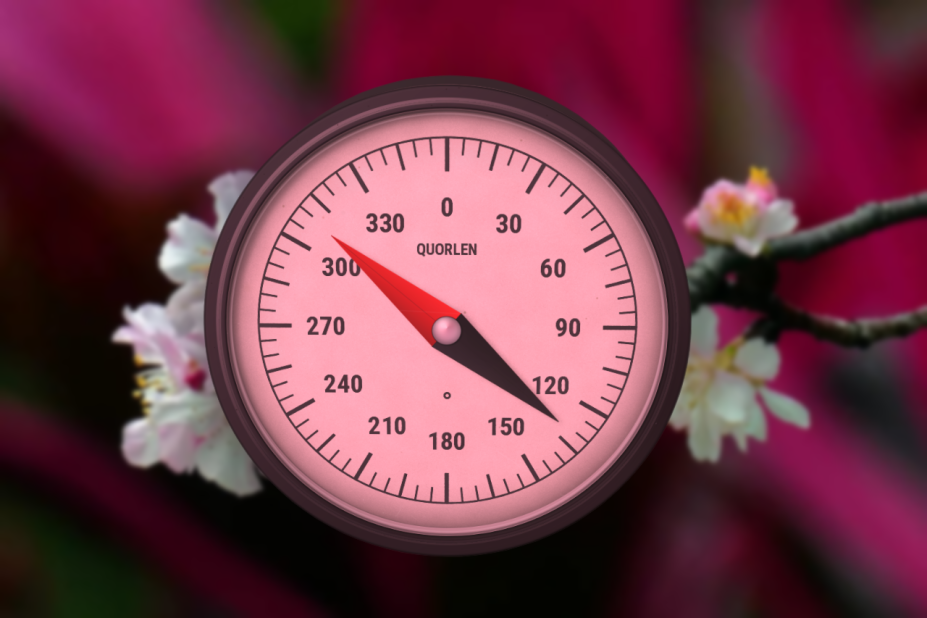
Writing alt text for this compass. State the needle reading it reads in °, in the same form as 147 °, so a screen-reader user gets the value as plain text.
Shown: 310 °
